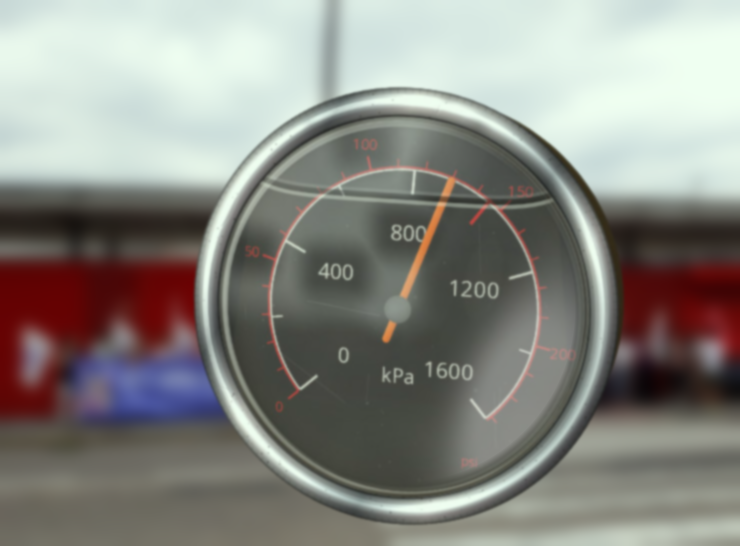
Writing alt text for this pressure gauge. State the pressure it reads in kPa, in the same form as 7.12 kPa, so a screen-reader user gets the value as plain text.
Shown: 900 kPa
